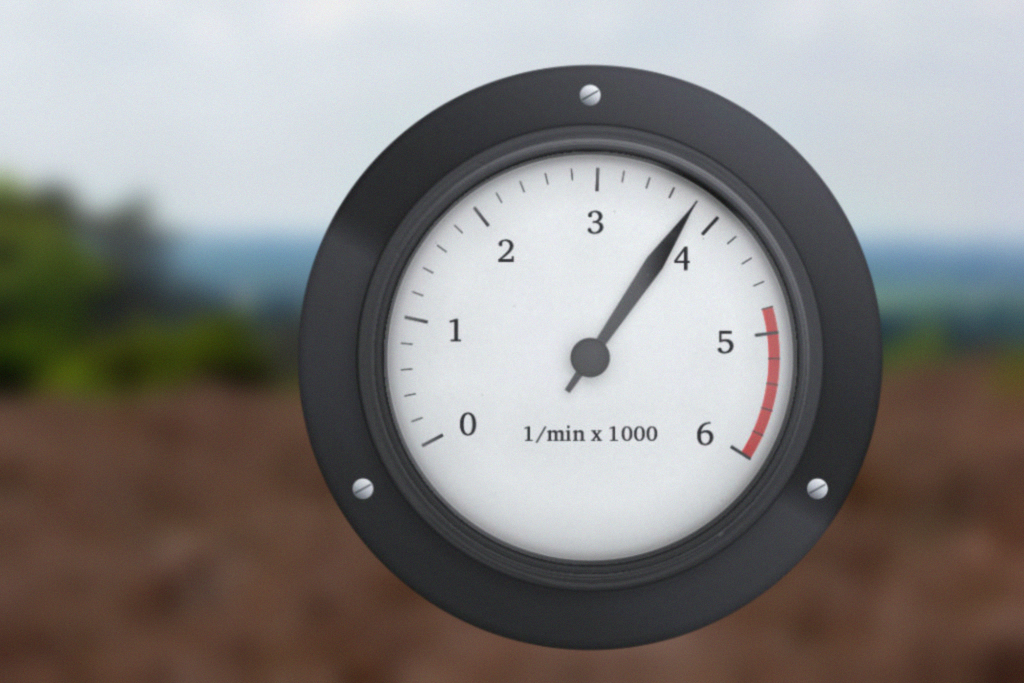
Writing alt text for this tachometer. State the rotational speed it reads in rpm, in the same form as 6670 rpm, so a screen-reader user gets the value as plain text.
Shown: 3800 rpm
